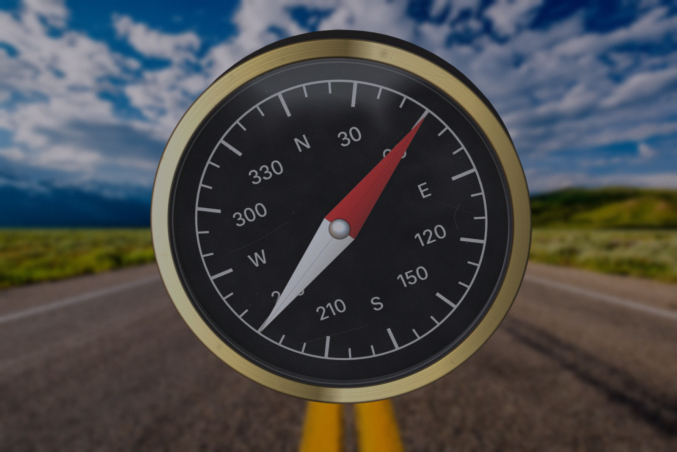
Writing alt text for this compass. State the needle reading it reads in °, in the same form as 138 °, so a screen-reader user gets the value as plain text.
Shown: 60 °
